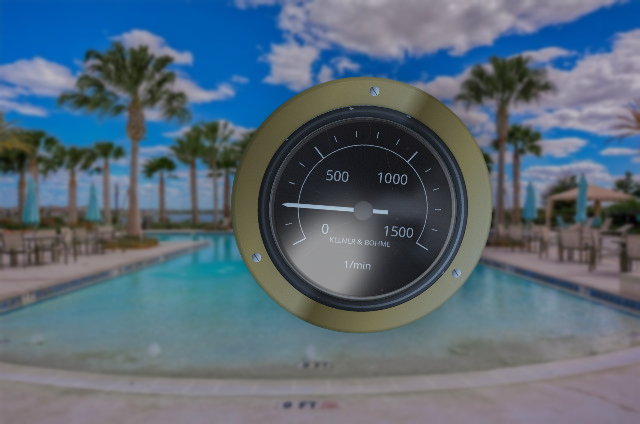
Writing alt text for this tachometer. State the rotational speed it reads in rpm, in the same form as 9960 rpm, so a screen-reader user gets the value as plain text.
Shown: 200 rpm
